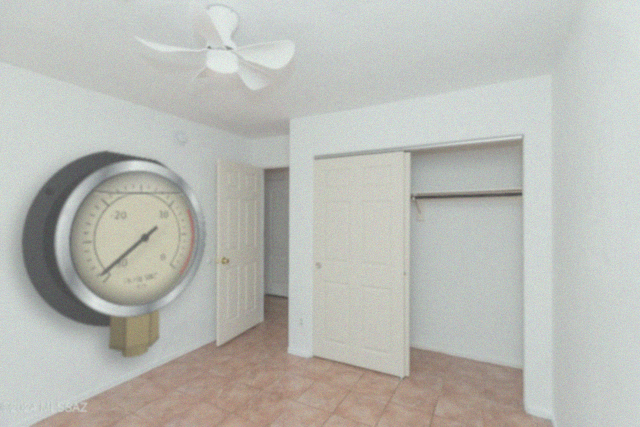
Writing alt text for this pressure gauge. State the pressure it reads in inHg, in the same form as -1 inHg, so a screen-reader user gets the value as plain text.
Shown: -29 inHg
